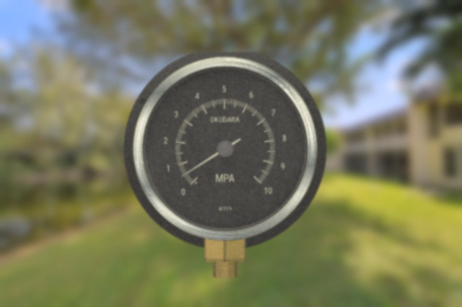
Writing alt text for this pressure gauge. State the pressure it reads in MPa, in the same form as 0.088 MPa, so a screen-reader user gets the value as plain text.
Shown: 0.5 MPa
